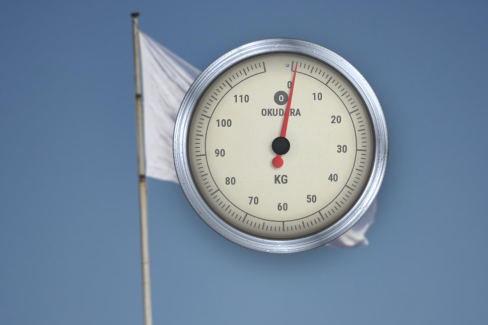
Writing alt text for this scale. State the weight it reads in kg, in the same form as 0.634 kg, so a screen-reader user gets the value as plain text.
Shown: 1 kg
